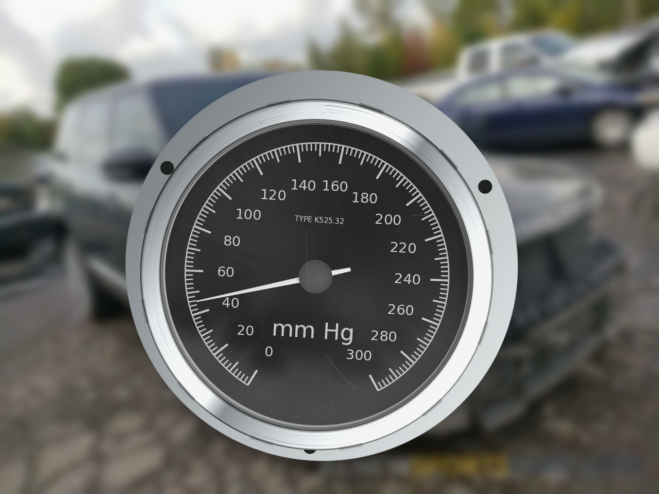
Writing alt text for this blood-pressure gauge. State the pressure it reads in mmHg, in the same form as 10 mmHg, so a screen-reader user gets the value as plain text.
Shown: 46 mmHg
